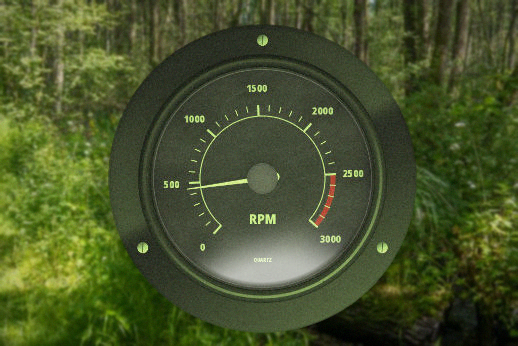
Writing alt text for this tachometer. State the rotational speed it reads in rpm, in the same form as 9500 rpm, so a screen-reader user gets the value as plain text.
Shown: 450 rpm
